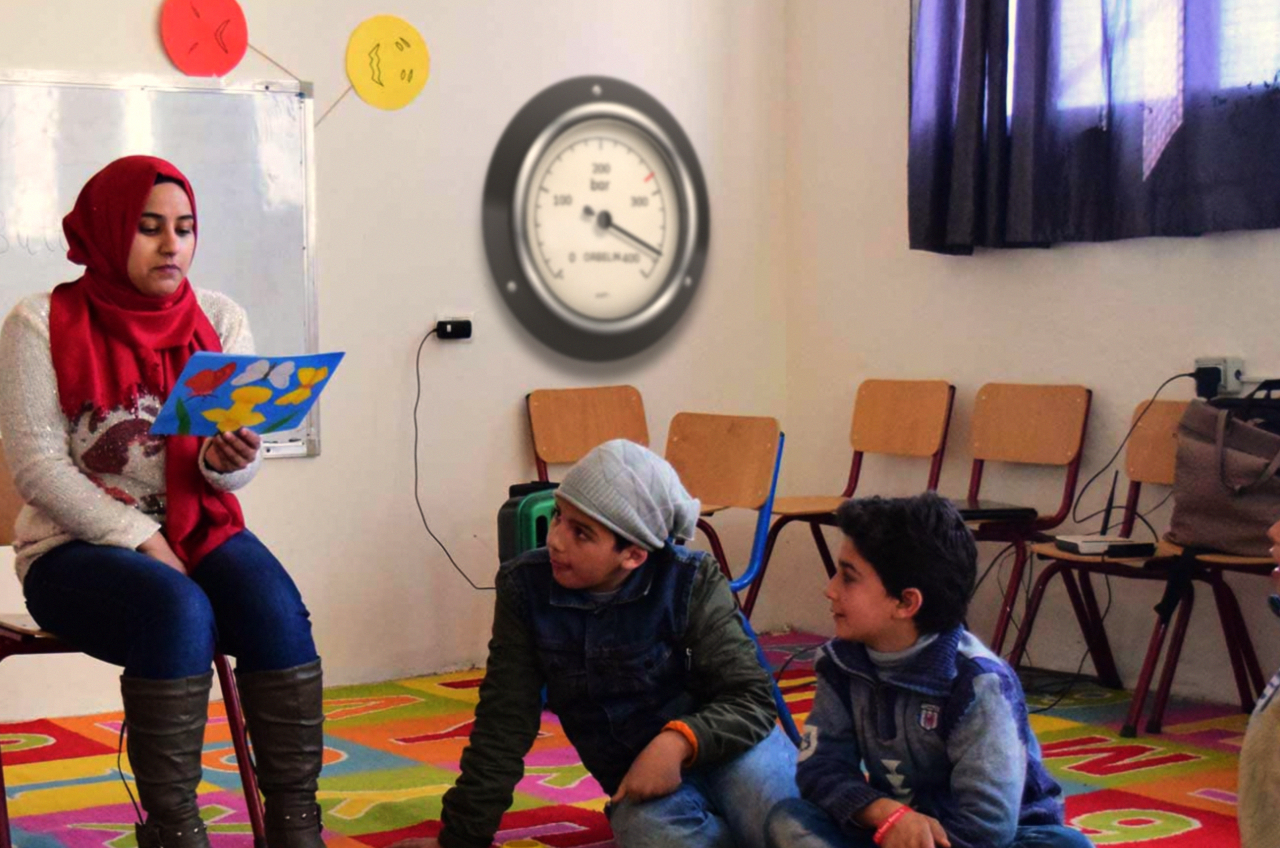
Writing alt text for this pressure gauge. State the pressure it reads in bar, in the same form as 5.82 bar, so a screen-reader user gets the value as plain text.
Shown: 370 bar
